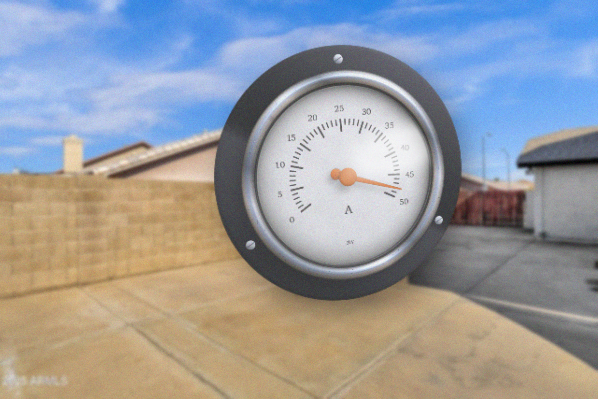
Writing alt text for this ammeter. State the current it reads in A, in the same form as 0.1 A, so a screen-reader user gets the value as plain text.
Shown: 48 A
